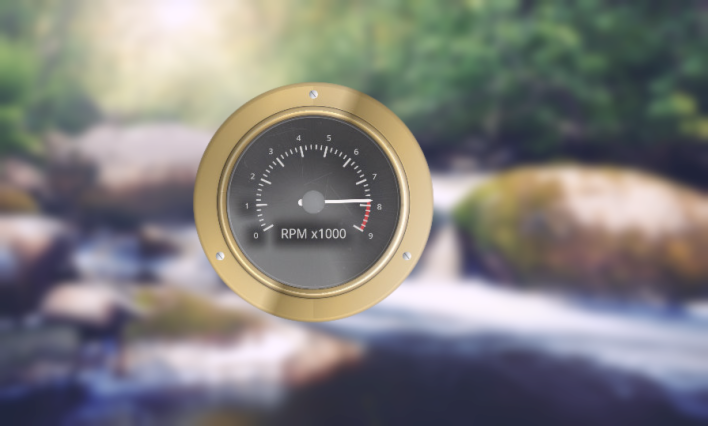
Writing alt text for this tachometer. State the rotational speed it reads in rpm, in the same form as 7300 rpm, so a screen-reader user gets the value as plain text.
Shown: 7800 rpm
